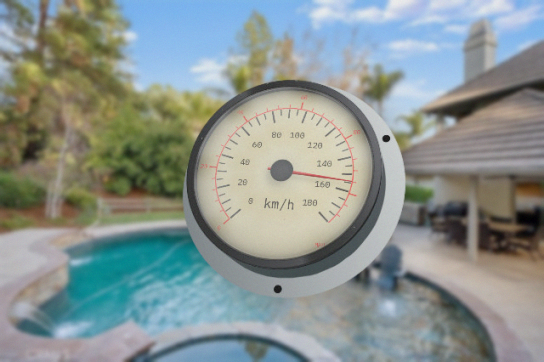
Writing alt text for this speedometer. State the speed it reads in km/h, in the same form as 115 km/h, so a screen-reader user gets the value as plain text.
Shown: 155 km/h
